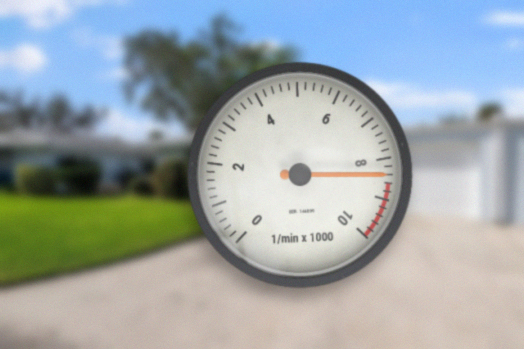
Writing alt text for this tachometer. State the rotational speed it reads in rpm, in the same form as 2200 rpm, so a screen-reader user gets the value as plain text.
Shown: 8400 rpm
